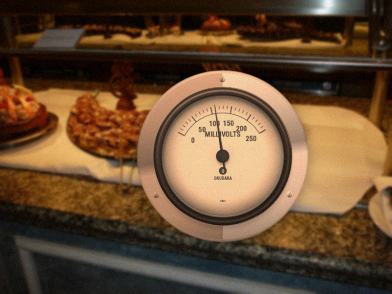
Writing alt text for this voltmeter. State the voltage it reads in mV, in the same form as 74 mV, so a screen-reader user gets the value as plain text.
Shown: 110 mV
